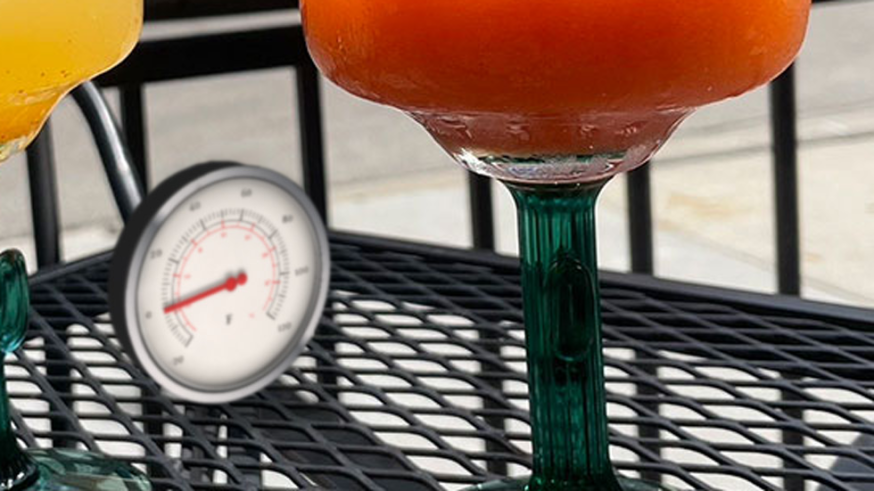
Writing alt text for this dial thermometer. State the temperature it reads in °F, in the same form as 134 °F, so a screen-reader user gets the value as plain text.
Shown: 0 °F
